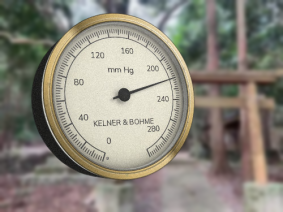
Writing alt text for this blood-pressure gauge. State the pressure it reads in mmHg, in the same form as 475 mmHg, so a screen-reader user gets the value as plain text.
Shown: 220 mmHg
